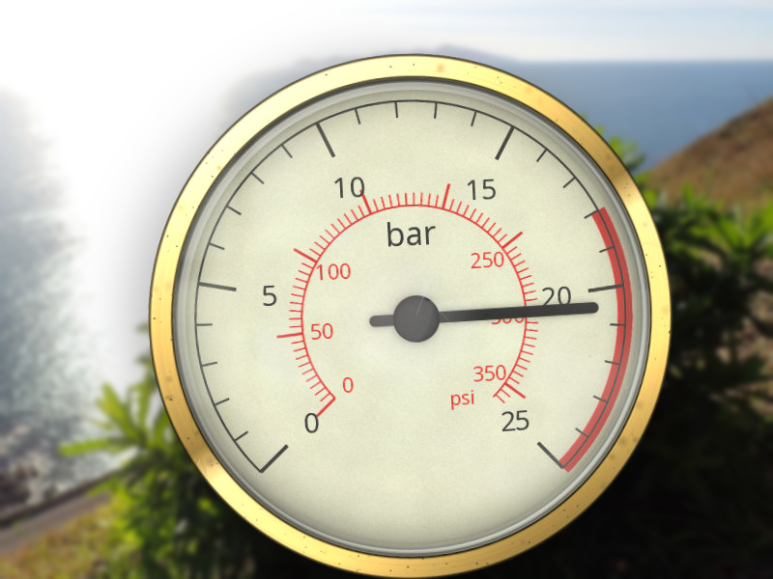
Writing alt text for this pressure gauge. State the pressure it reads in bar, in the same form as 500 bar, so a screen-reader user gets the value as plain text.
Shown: 20.5 bar
